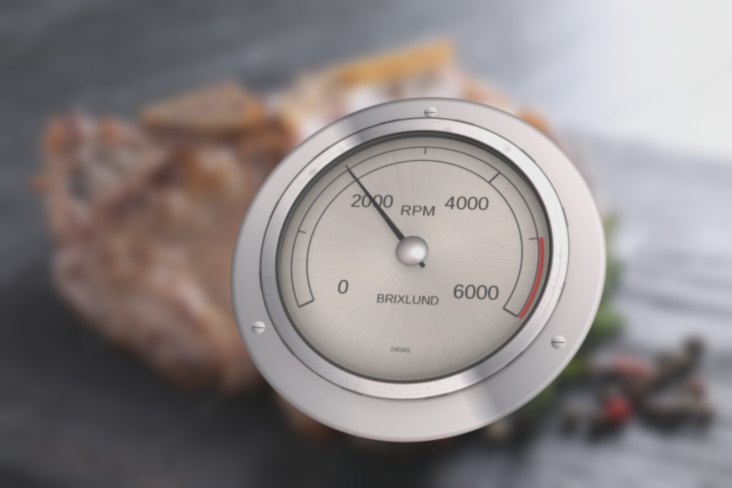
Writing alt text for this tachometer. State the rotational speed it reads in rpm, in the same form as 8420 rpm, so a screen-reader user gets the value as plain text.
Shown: 2000 rpm
